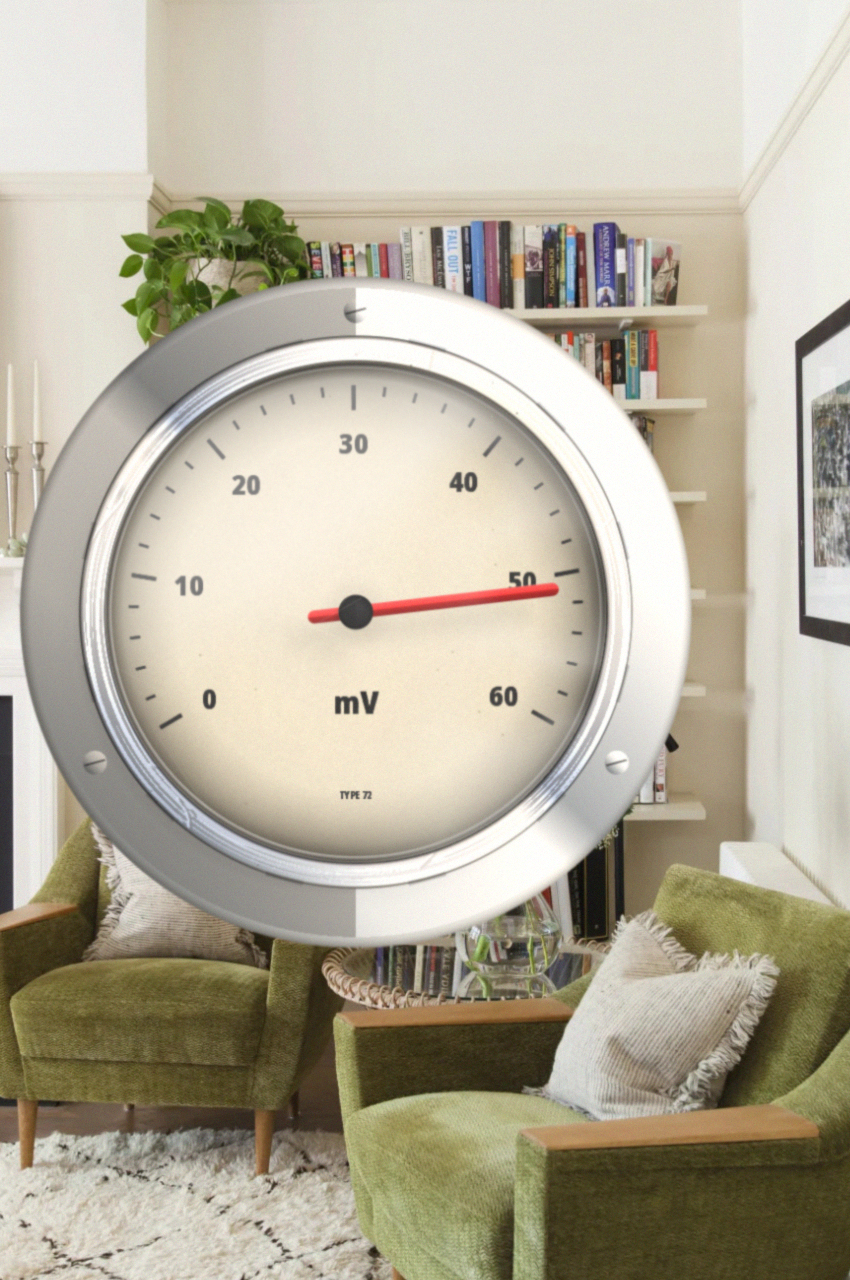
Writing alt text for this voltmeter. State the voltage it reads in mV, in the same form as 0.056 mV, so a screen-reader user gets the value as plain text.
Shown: 51 mV
